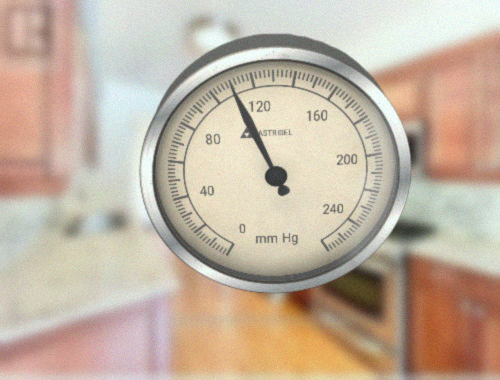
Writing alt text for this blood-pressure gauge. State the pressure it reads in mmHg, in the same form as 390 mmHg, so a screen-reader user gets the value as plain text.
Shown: 110 mmHg
